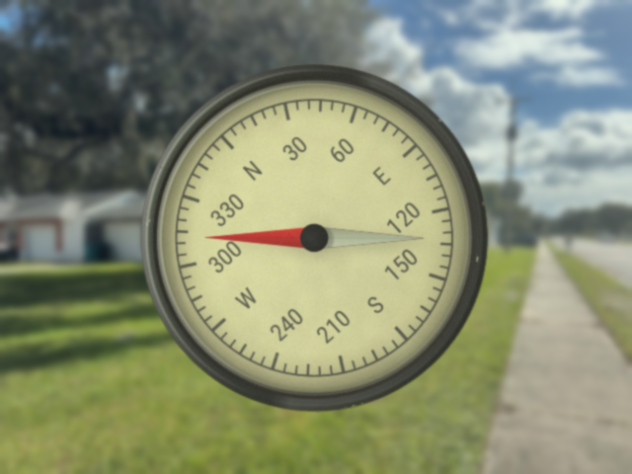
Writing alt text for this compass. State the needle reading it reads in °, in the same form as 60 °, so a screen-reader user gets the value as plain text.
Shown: 312.5 °
